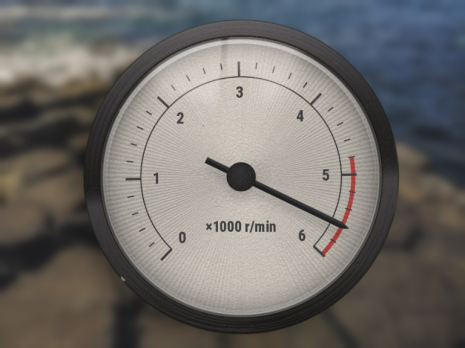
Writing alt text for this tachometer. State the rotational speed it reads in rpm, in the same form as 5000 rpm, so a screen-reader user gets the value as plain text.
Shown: 5600 rpm
